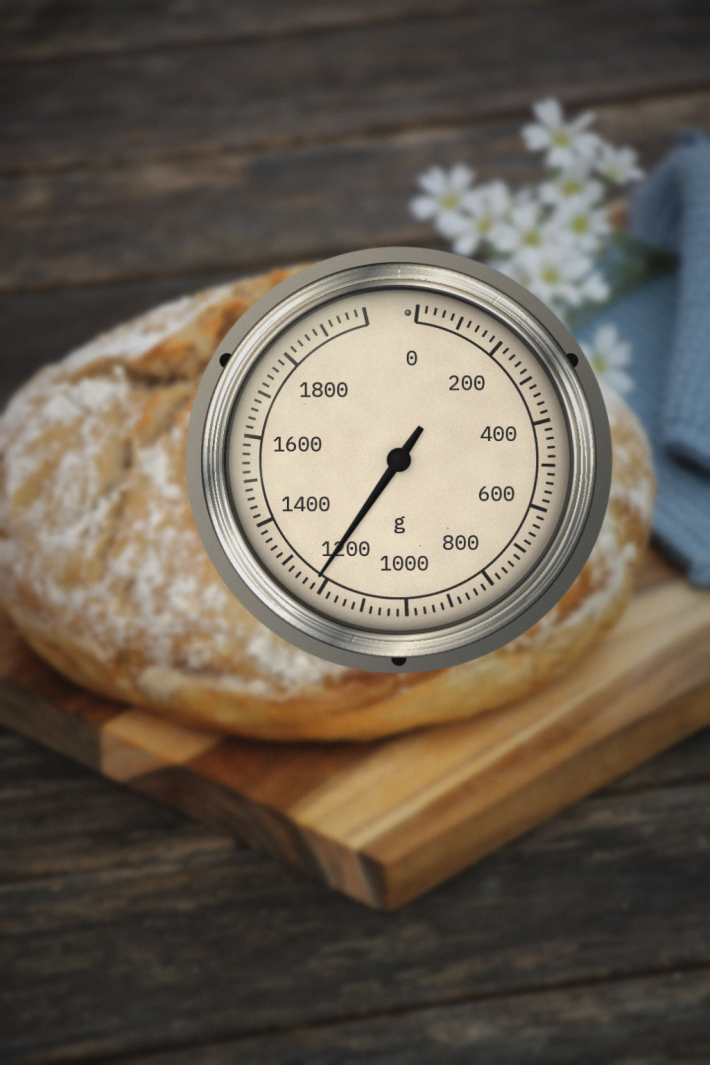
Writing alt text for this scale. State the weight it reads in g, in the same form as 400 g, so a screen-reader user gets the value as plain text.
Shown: 1220 g
